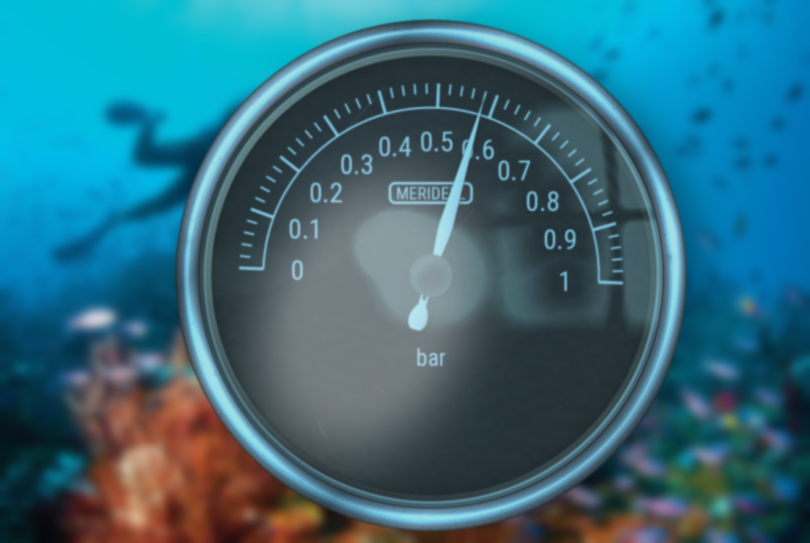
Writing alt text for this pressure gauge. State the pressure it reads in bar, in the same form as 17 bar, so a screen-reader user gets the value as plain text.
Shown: 0.58 bar
